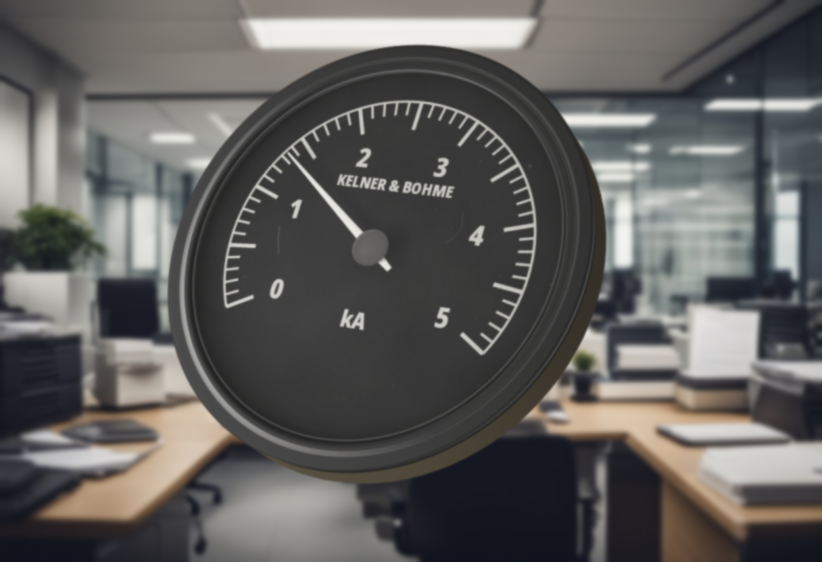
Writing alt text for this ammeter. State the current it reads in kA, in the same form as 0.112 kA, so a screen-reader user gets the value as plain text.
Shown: 1.35 kA
